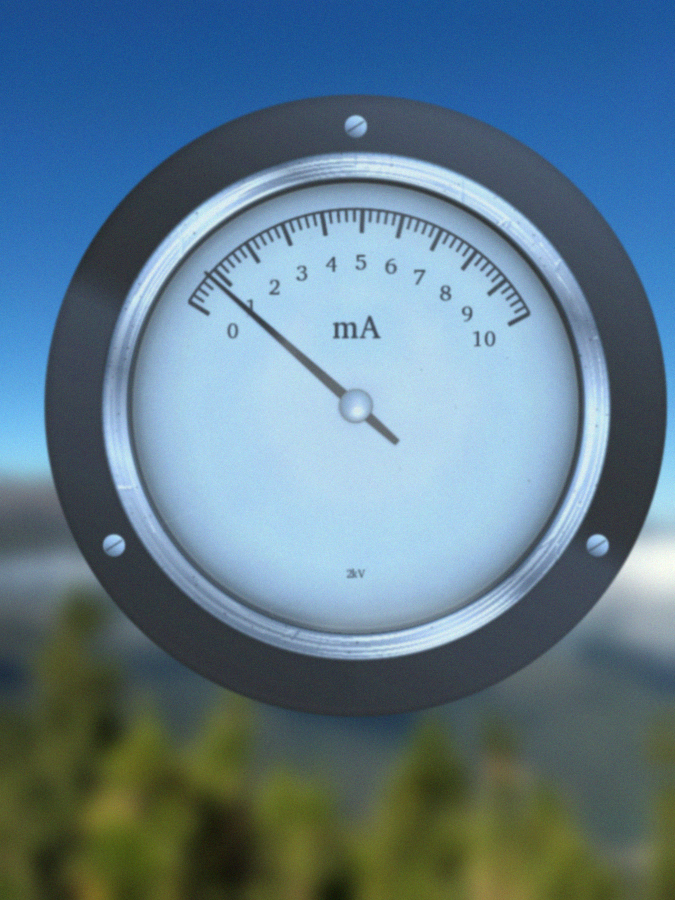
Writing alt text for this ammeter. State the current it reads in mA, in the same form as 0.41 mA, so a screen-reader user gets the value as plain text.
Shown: 0.8 mA
